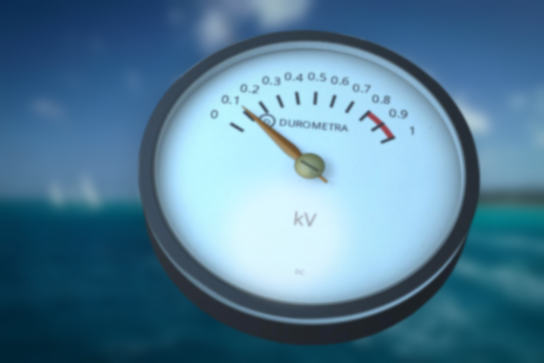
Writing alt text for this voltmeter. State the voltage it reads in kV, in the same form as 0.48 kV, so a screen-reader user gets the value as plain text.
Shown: 0.1 kV
